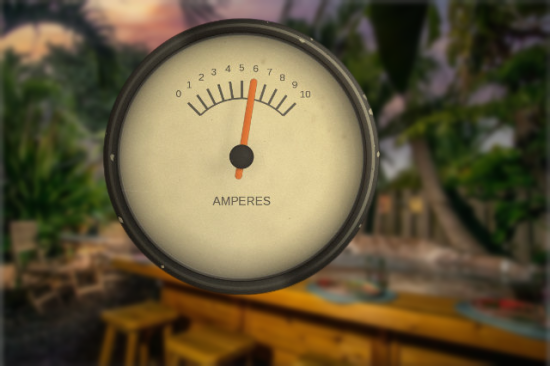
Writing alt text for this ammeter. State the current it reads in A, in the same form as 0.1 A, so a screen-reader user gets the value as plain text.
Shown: 6 A
